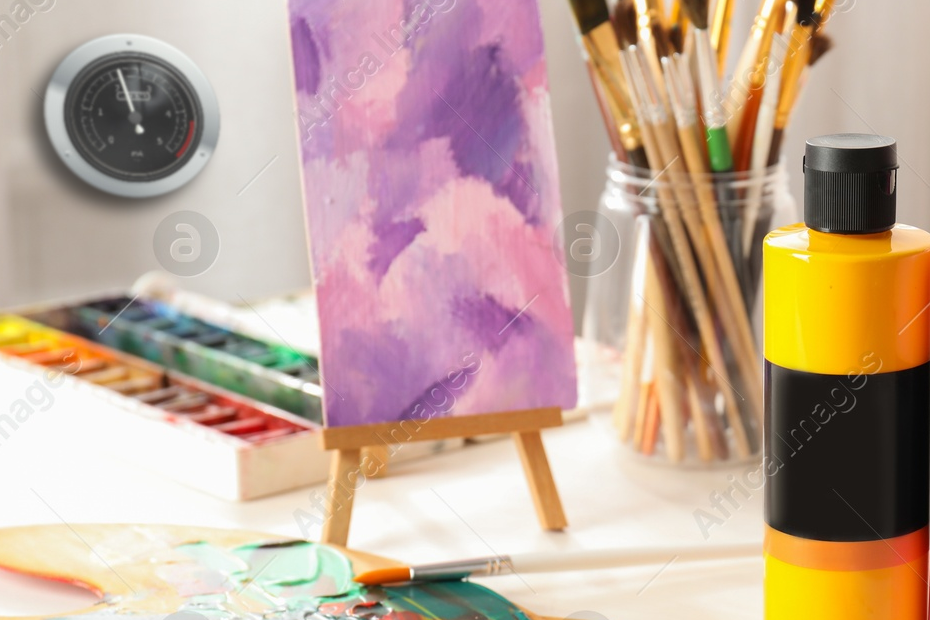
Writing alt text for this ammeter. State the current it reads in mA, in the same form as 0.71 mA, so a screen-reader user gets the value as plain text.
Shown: 2.2 mA
